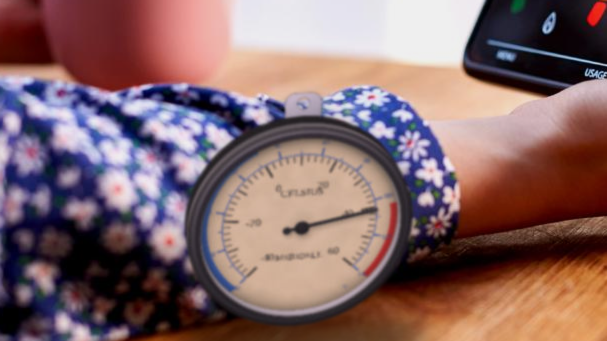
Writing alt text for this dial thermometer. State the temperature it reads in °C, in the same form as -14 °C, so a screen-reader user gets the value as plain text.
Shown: 40 °C
